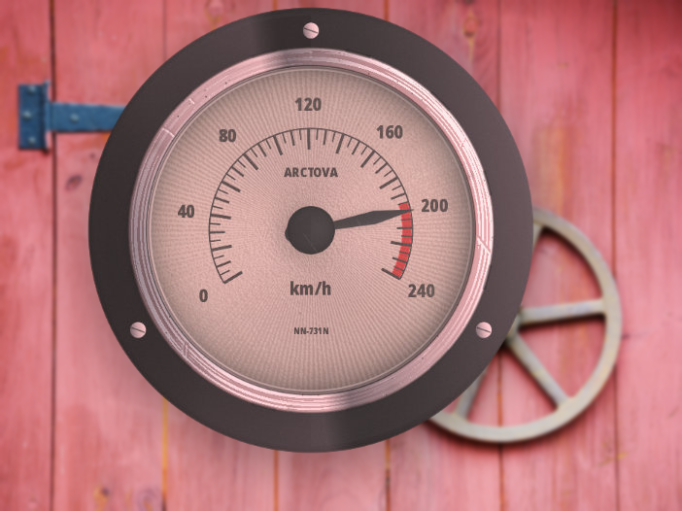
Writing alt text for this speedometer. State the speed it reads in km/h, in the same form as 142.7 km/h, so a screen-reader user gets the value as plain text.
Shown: 200 km/h
